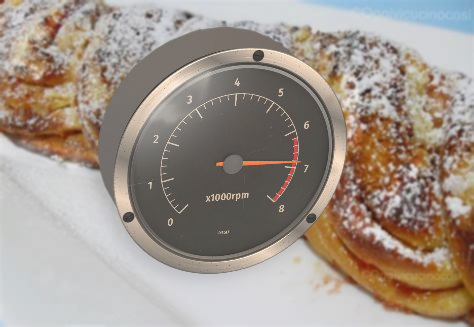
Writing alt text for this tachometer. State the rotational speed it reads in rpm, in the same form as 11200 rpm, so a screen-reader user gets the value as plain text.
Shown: 6800 rpm
